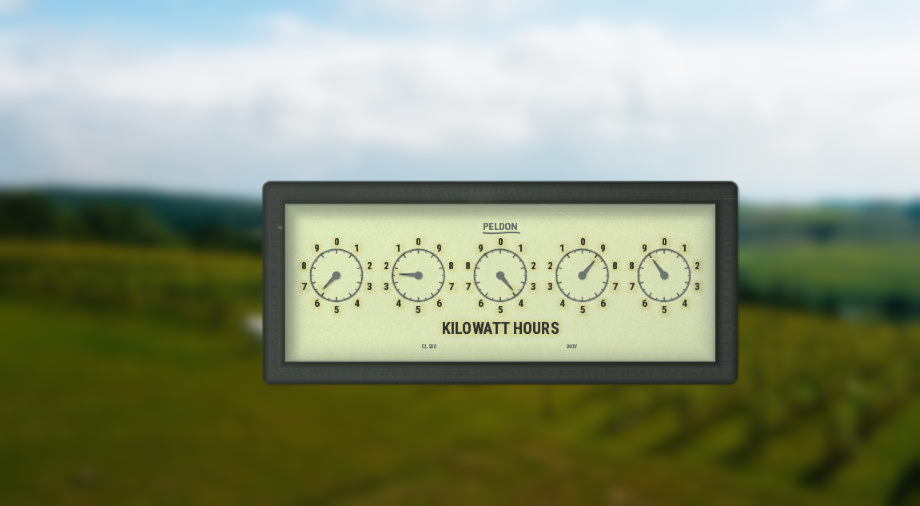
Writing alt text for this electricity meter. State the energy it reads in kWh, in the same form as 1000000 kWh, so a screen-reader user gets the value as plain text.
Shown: 62389 kWh
